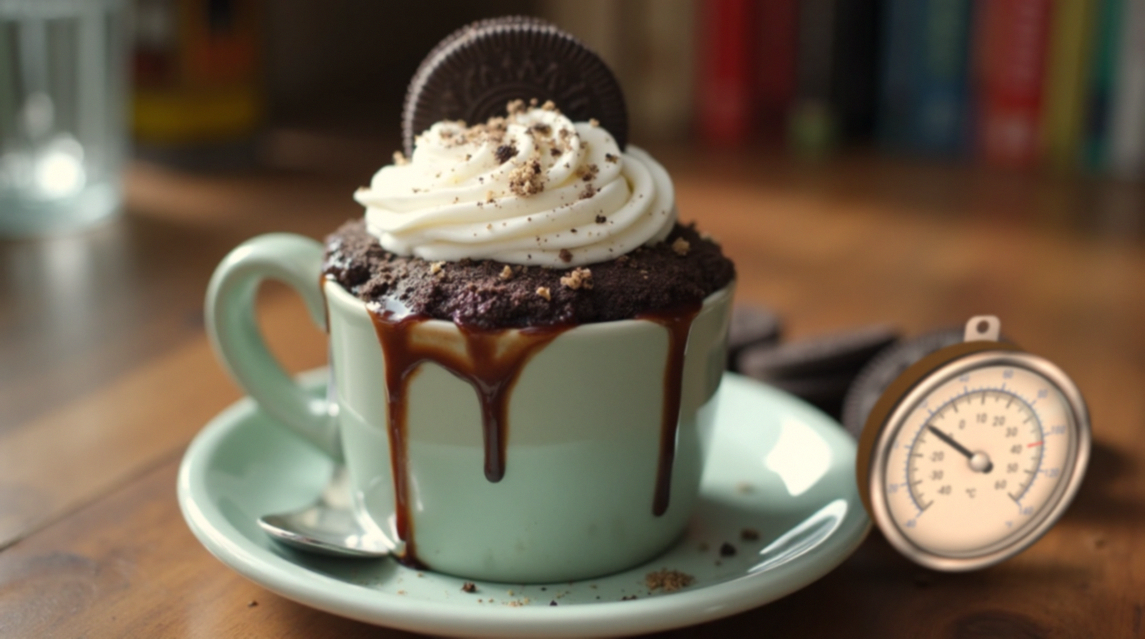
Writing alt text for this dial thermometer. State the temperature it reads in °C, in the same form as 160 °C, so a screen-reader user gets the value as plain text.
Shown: -10 °C
